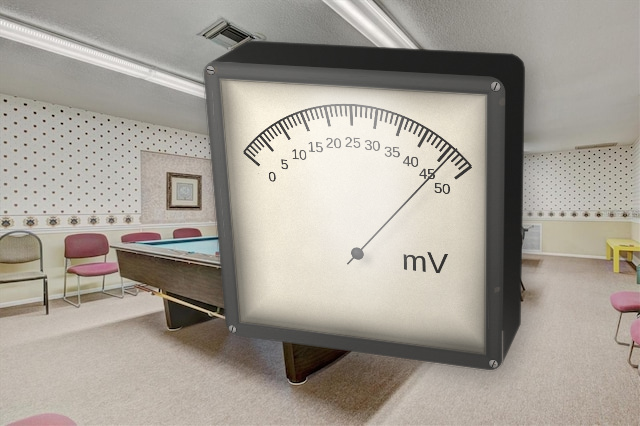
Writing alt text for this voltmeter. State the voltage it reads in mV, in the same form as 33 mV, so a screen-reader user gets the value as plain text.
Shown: 46 mV
